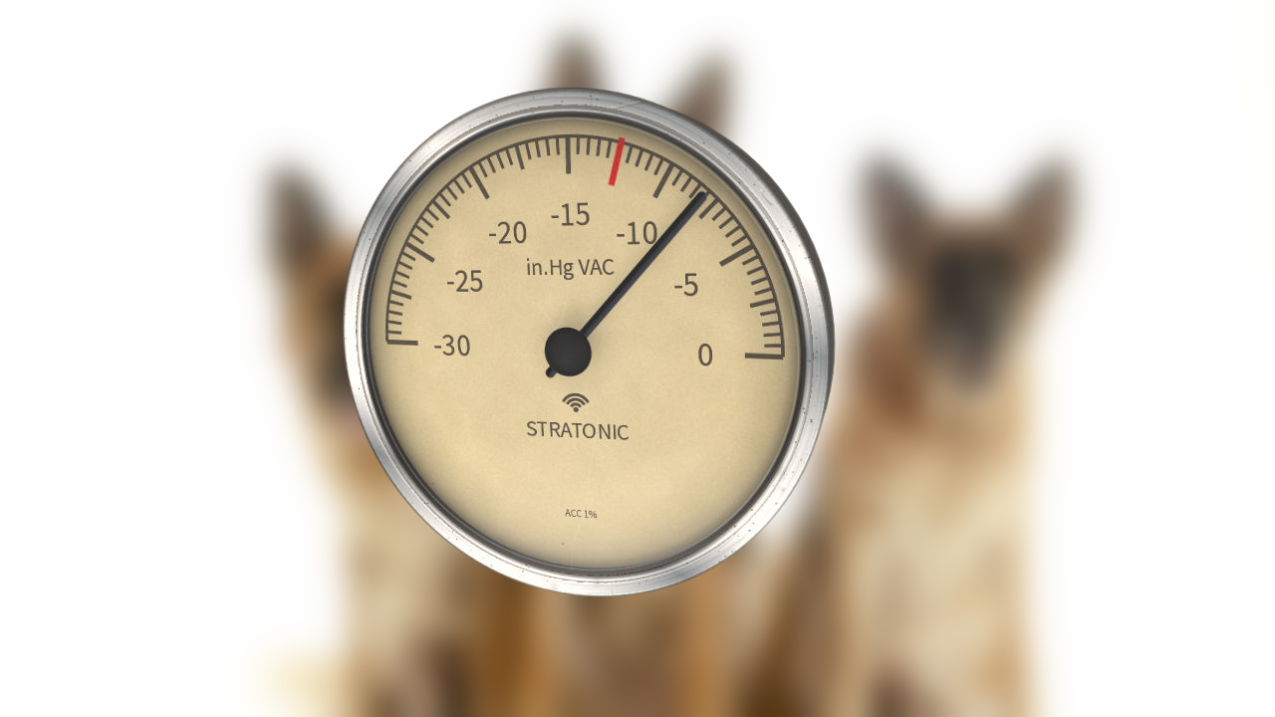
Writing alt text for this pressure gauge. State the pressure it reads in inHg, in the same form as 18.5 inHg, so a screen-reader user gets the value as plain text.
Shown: -8 inHg
